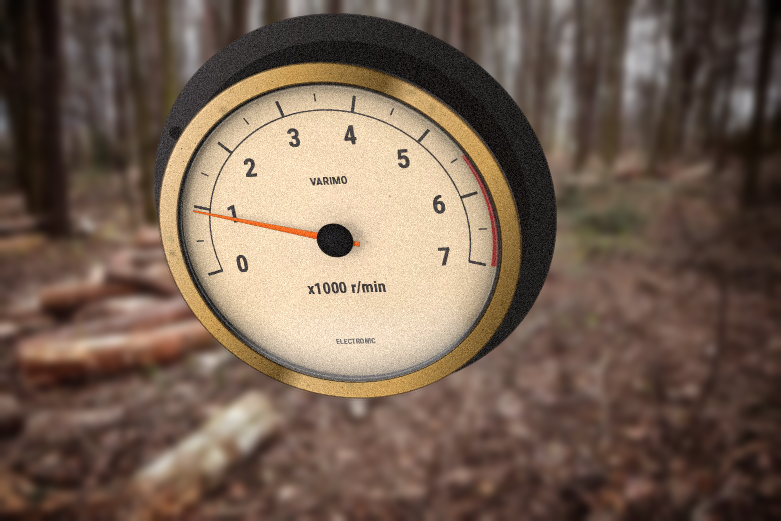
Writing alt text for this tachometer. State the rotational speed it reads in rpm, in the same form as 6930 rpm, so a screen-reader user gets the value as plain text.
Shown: 1000 rpm
